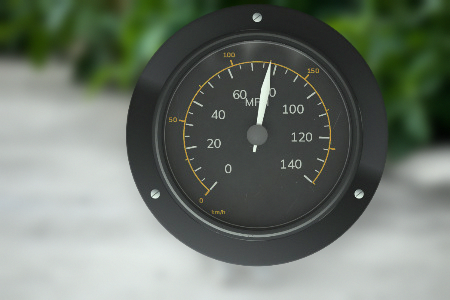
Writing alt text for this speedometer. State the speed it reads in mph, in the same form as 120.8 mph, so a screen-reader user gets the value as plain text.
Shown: 77.5 mph
